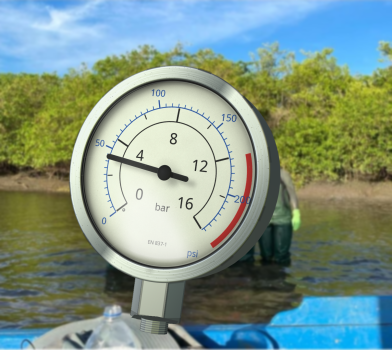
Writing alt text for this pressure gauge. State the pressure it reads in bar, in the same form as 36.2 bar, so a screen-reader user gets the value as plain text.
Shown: 3 bar
